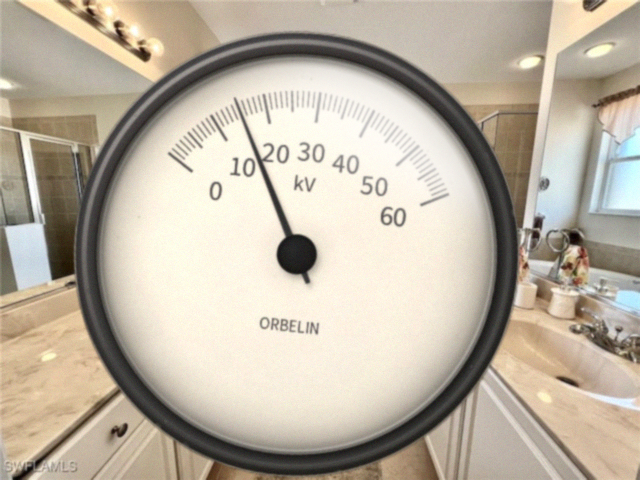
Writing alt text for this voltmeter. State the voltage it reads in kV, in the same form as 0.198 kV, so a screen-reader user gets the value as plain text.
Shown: 15 kV
